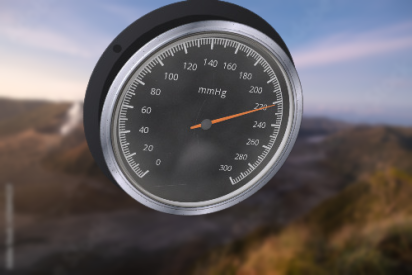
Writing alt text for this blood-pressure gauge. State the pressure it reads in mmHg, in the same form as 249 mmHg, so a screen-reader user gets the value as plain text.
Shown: 220 mmHg
